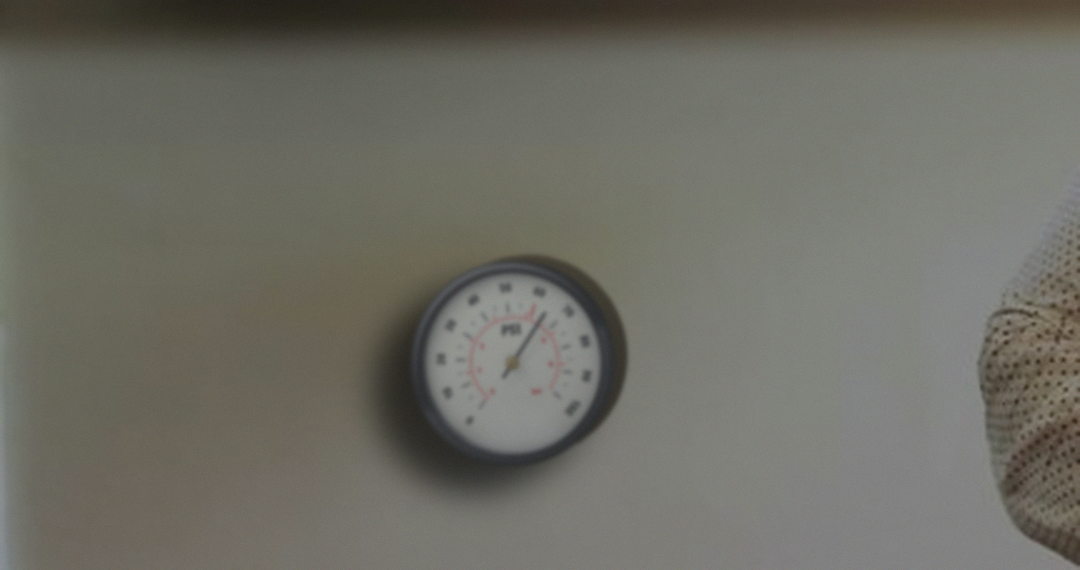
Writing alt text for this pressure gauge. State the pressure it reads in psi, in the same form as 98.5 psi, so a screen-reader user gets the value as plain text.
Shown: 65 psi
